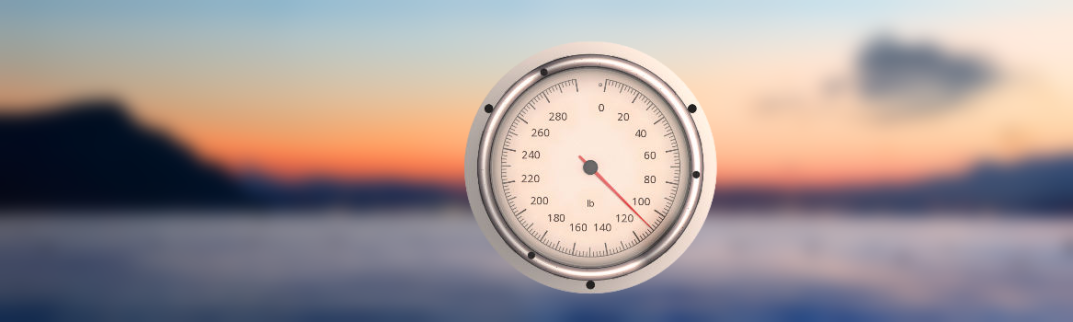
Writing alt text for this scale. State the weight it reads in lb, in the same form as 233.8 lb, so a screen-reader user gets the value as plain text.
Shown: 110 lb
